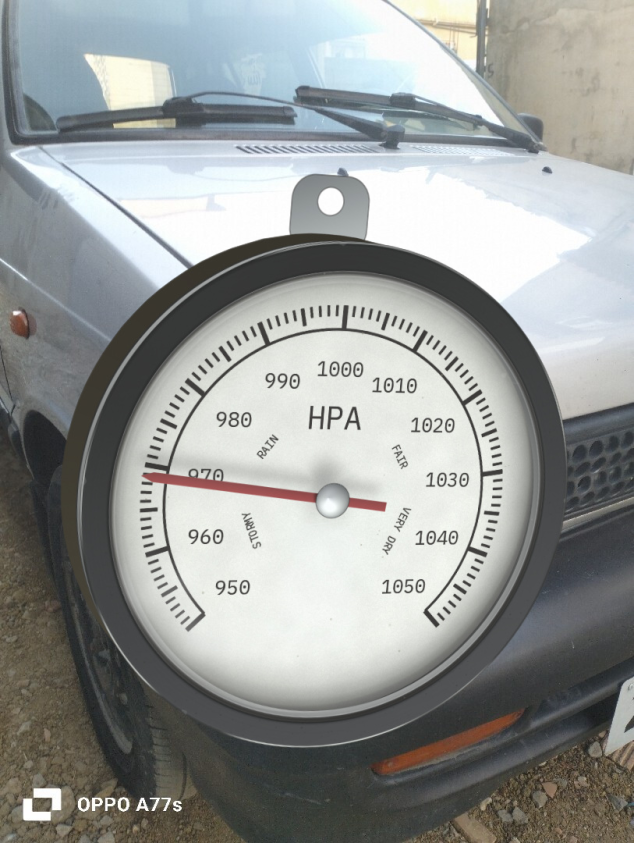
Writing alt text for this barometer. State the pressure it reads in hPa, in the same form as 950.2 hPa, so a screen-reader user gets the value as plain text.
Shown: 969 hPa
